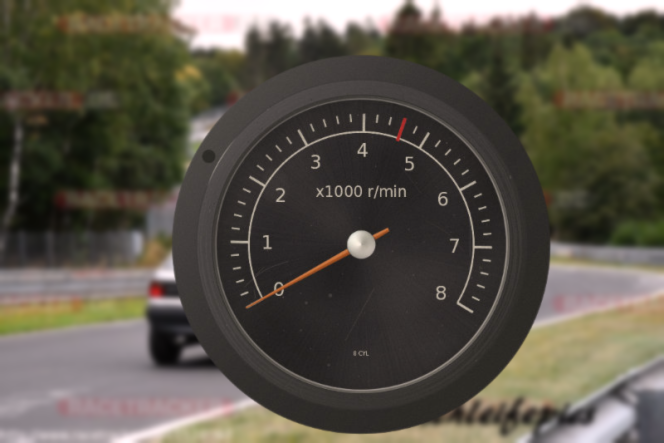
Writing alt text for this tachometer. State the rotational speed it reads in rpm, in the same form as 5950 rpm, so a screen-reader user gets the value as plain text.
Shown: 0 rpm
